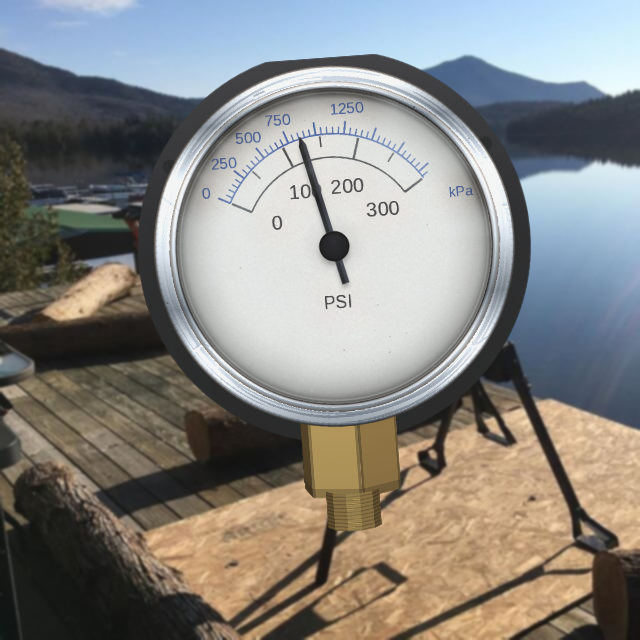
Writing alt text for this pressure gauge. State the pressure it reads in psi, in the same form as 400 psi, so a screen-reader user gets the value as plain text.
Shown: 125 psi
